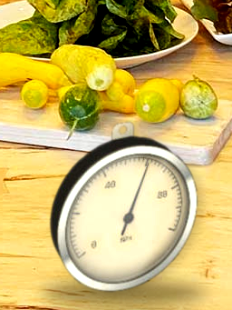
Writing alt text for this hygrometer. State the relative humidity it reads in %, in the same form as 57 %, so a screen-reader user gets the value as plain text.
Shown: 60 %
